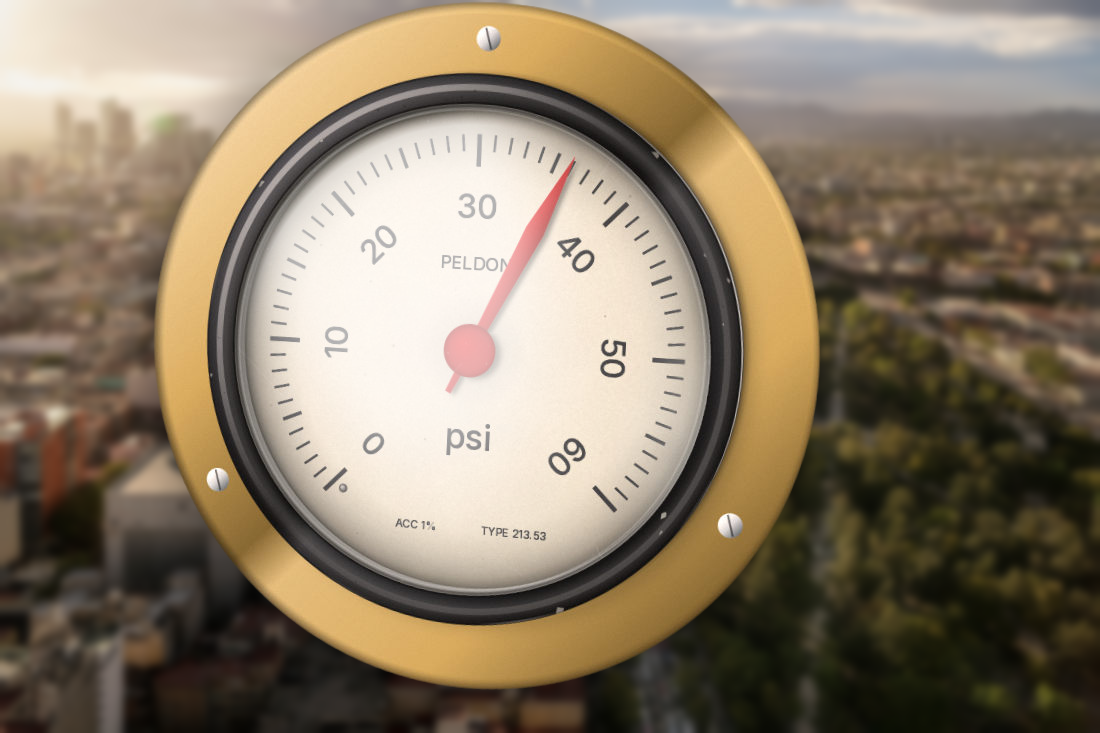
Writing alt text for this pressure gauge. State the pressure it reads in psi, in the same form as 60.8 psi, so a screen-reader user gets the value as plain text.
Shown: 36 psi
